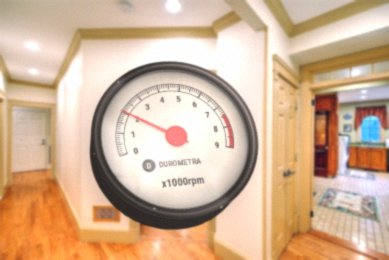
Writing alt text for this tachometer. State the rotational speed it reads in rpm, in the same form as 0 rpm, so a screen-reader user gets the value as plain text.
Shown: 2000 rpm
